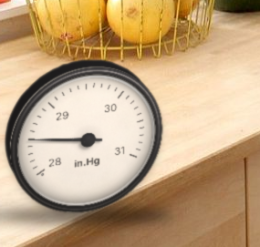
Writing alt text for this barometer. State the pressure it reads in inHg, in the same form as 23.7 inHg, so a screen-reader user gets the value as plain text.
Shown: 28.5 inHg
